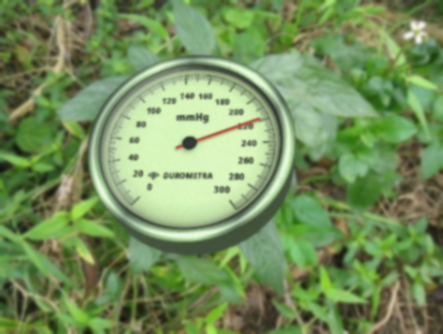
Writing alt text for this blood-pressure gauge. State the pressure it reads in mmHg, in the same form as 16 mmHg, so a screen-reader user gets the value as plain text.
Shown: 220 mmHg
